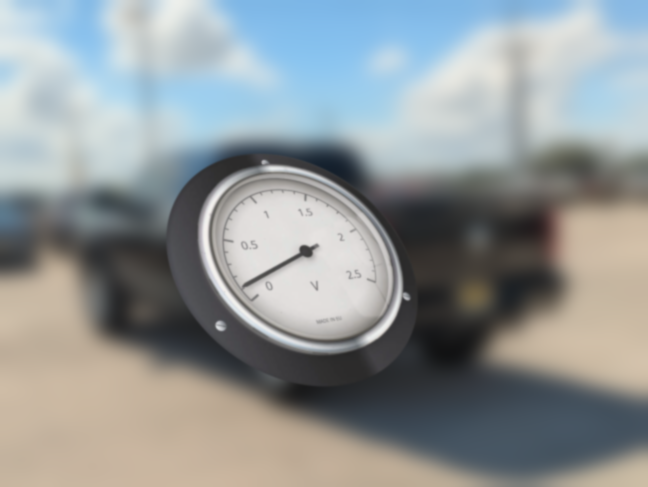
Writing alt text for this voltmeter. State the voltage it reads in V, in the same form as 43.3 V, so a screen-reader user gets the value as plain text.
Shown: 0.1 V
